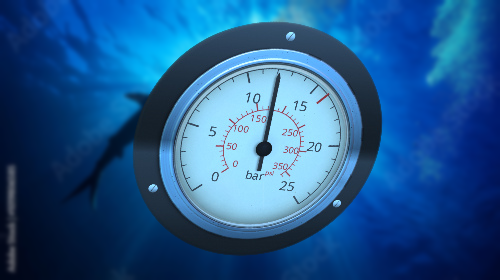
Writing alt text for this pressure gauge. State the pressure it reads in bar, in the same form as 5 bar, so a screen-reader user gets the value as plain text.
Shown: 12 bar
